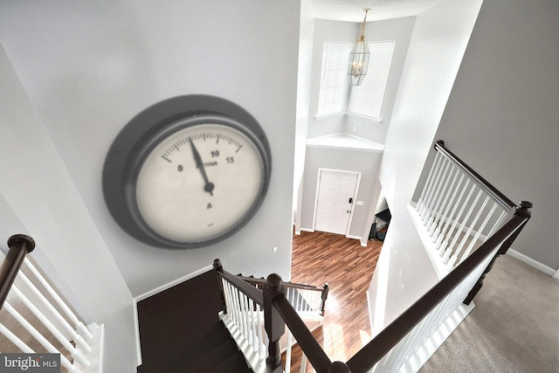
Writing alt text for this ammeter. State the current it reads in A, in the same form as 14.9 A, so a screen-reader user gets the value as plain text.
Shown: 5 A
